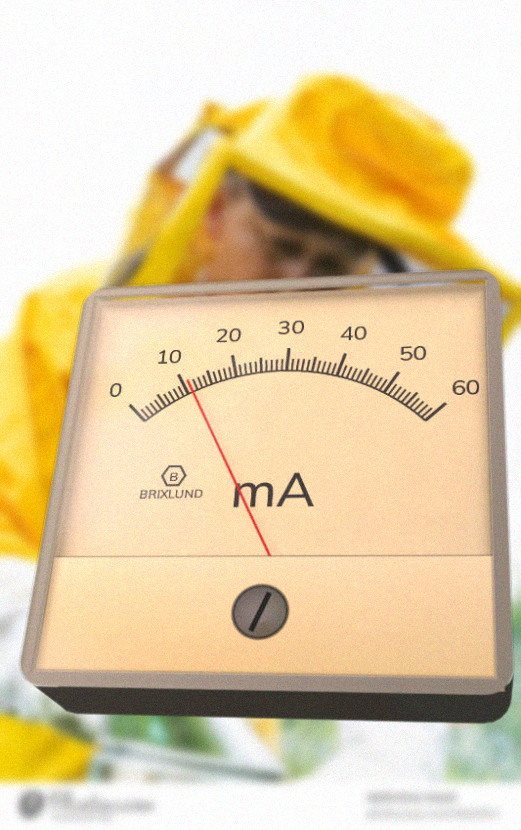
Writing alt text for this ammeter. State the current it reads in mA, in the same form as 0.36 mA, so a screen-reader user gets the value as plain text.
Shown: 11 mA
